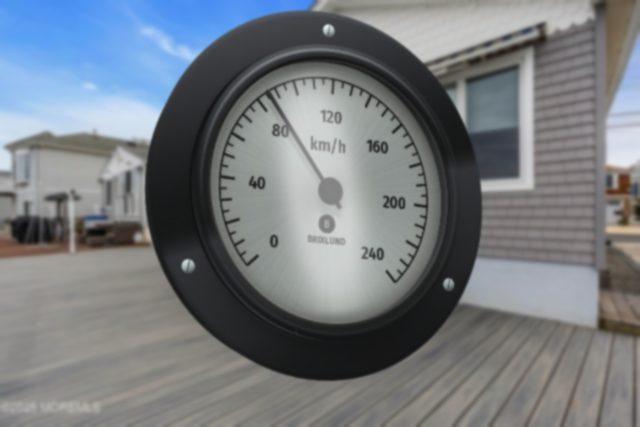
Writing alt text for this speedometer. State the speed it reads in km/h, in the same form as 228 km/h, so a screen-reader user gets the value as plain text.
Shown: 85 km/h
